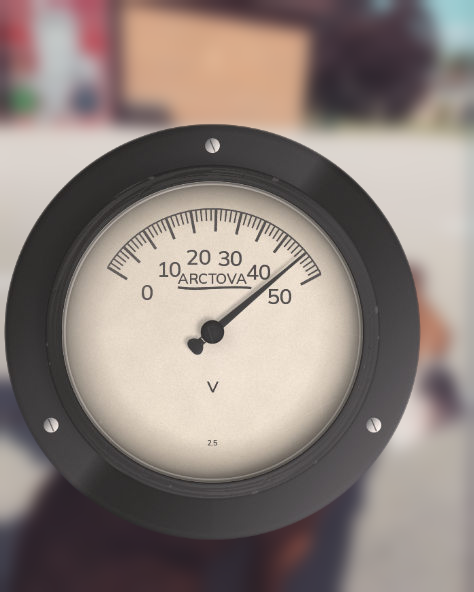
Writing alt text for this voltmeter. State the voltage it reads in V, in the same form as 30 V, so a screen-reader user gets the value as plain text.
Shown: 45 V
